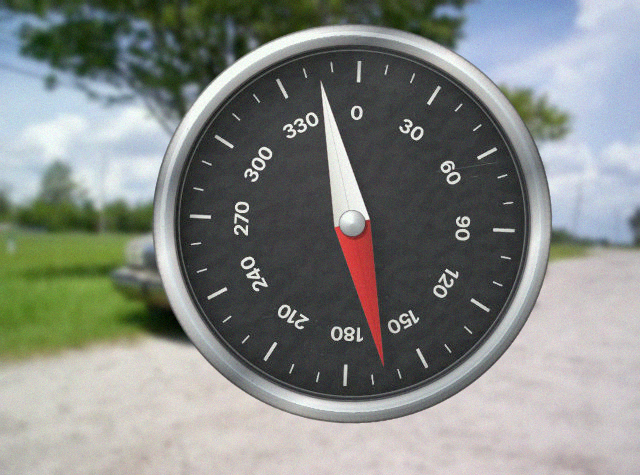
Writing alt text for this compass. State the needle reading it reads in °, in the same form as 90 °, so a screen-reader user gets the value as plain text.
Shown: 165 °
